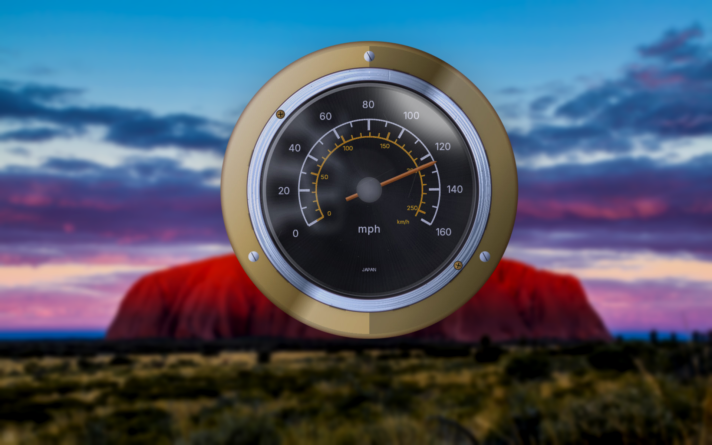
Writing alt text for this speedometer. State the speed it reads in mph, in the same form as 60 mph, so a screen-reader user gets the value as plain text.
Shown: 125 mph
